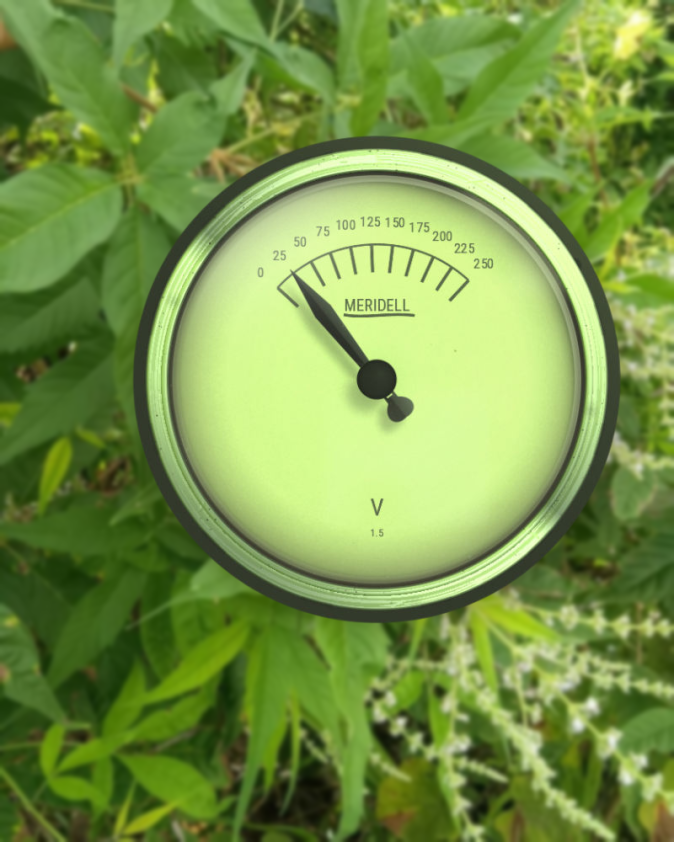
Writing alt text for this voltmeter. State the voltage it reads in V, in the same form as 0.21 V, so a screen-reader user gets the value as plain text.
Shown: 25 V
